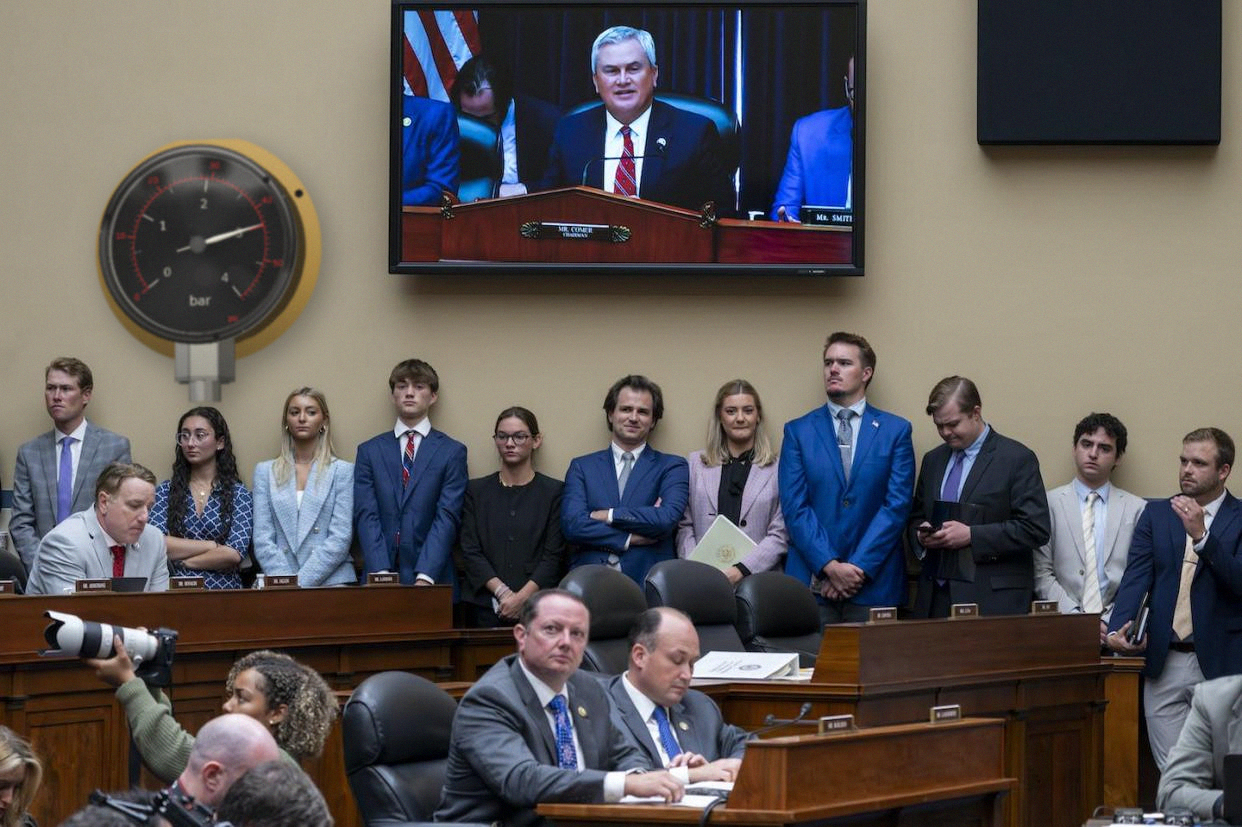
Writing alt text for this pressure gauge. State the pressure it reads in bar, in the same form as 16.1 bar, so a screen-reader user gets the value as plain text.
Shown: 3 bar
